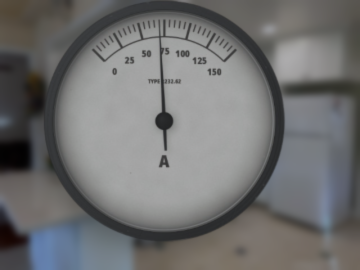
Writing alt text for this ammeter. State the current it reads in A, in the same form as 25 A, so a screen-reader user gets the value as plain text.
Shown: 70 A
